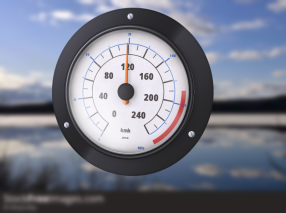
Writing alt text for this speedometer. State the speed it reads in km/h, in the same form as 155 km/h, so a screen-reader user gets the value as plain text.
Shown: 120 km/h
